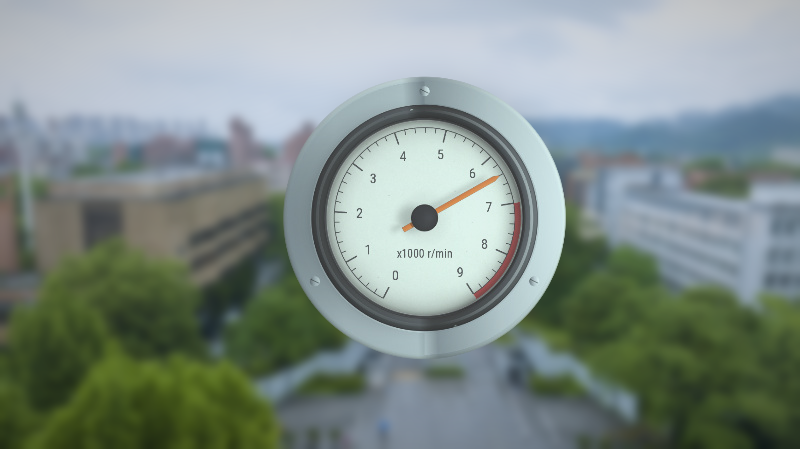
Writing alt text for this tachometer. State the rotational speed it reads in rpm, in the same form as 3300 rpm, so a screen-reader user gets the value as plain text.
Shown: 6400 rpm
